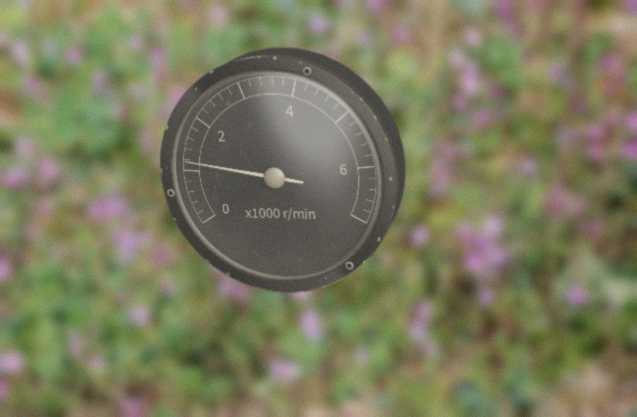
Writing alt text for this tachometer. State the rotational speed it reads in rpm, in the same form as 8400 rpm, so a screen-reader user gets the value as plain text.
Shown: 1200 rpm
